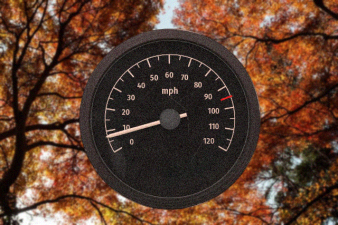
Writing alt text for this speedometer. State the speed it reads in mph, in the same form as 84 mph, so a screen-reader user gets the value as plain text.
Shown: 7.5 mph
